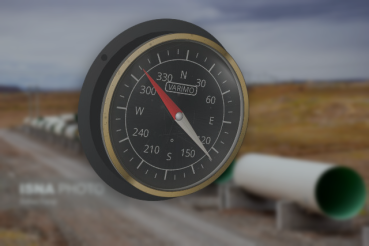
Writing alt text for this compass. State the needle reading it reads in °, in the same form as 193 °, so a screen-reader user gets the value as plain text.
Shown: 310 °
